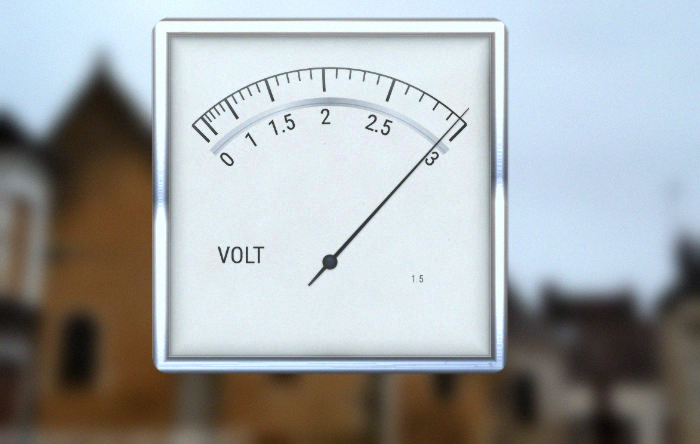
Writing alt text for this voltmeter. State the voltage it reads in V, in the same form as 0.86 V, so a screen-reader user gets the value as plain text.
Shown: 2.95 V
